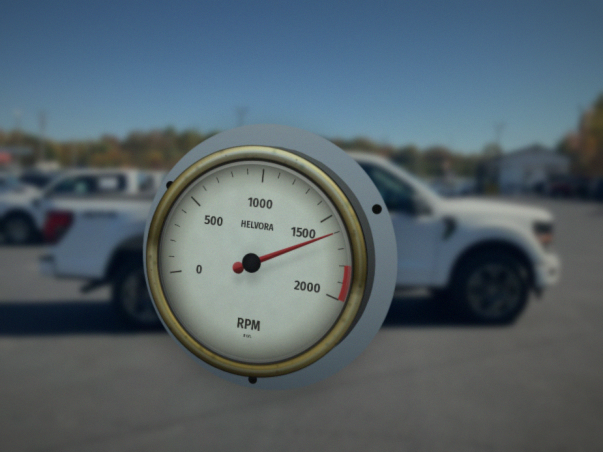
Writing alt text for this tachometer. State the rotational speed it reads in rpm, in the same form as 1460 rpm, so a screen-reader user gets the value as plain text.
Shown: 1600 rpm
